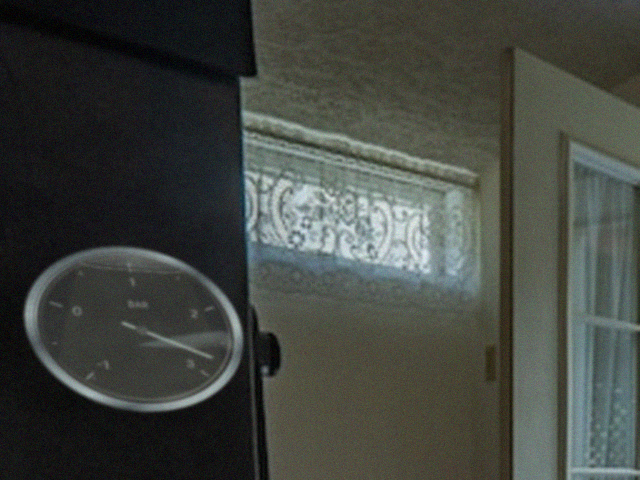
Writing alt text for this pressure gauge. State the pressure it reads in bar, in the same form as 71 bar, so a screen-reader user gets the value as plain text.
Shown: 2.75 bar
